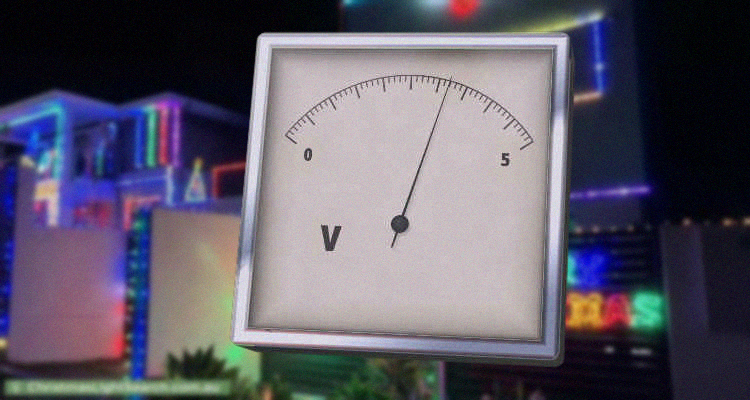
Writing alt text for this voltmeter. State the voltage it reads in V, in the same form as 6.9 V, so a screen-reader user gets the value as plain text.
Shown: 3.2 V
